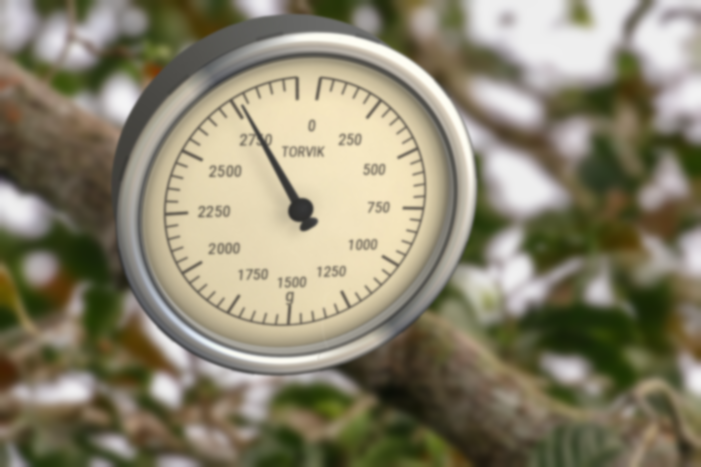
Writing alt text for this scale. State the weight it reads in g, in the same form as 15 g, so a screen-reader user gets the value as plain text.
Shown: 2775 g
